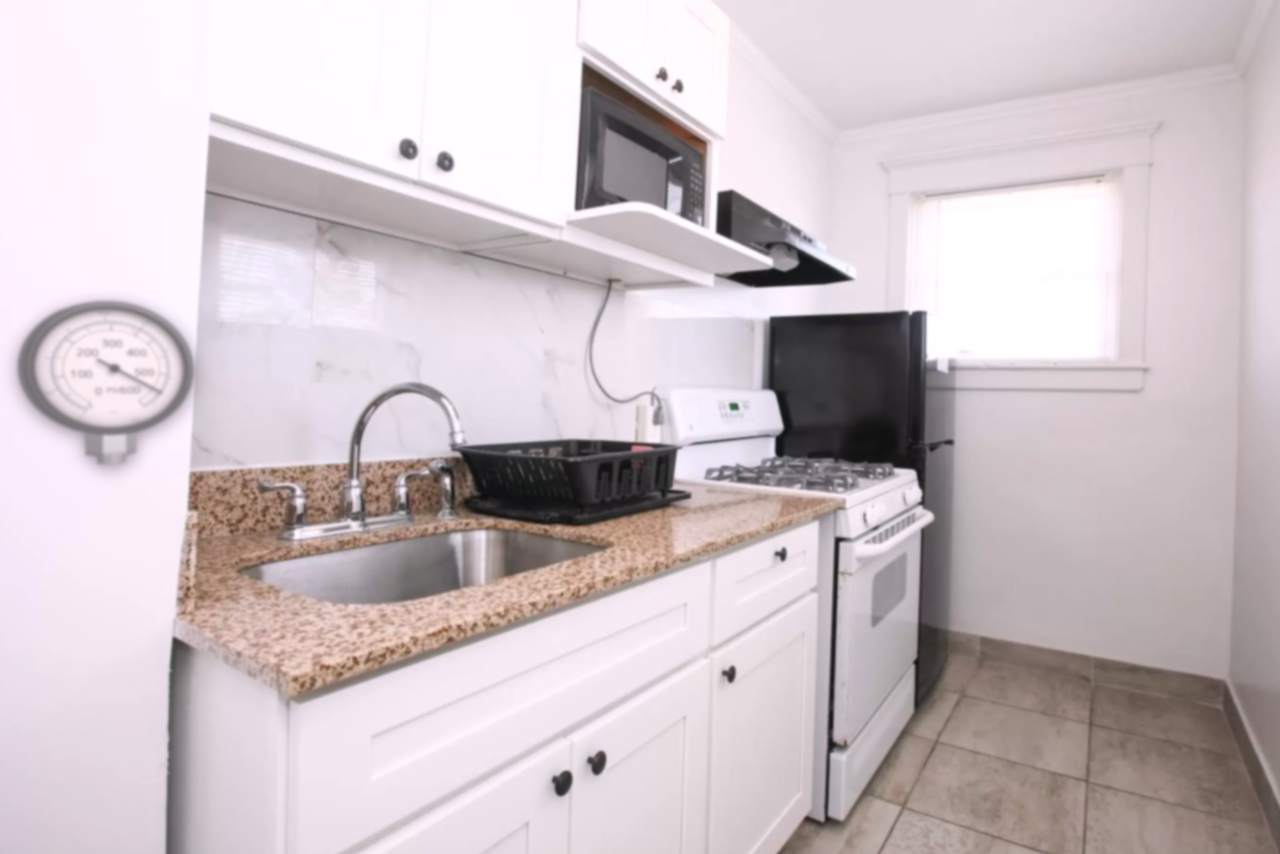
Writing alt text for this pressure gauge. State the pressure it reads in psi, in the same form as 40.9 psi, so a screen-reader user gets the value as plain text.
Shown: 550 psi
